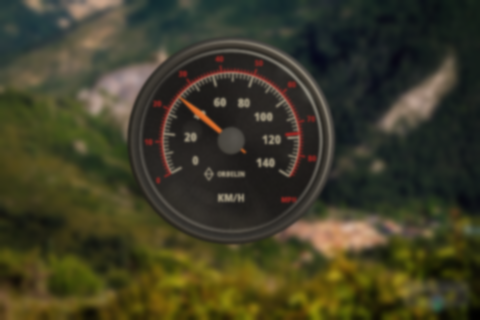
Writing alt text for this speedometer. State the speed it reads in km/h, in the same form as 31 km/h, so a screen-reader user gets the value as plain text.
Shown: 40 km/h
